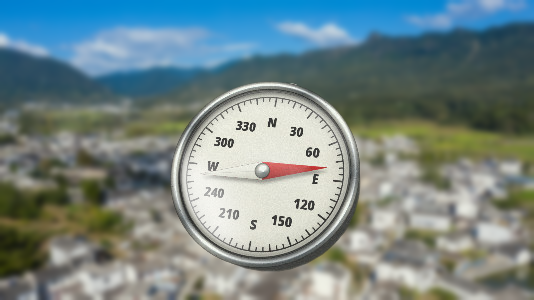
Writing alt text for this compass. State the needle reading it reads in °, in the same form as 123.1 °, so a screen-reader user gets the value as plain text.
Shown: 80 °
